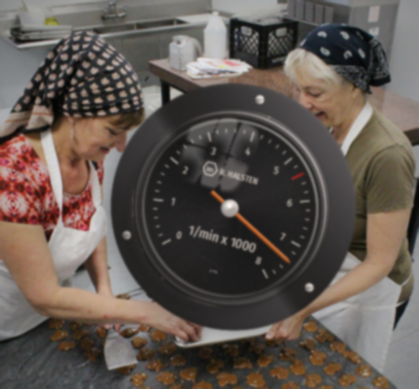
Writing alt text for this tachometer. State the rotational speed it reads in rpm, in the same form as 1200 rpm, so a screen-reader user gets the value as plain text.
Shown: 7400 rpm
